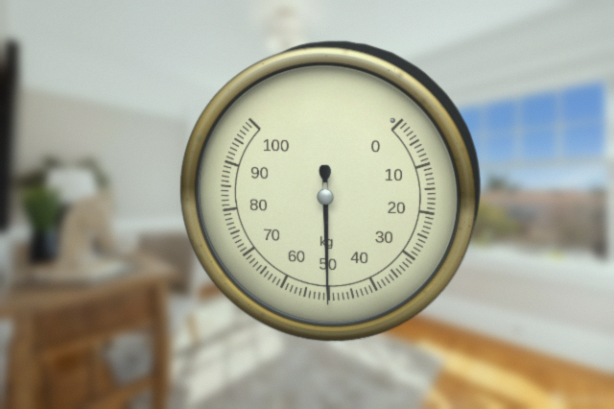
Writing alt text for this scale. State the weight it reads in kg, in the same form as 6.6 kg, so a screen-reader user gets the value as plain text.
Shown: 50 kg
